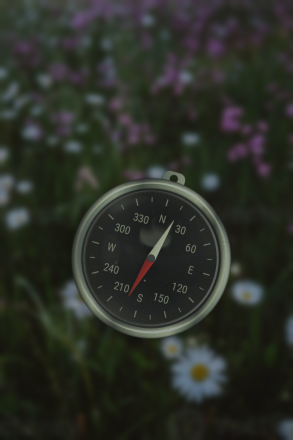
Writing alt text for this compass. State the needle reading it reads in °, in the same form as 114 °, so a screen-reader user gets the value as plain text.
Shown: 195 °
